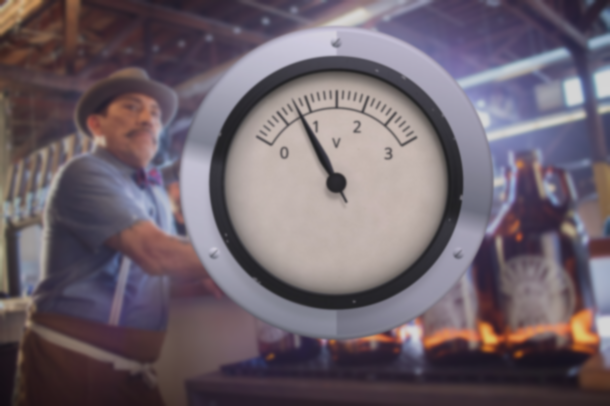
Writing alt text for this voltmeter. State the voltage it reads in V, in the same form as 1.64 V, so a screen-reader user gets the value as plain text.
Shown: 0.8 V
